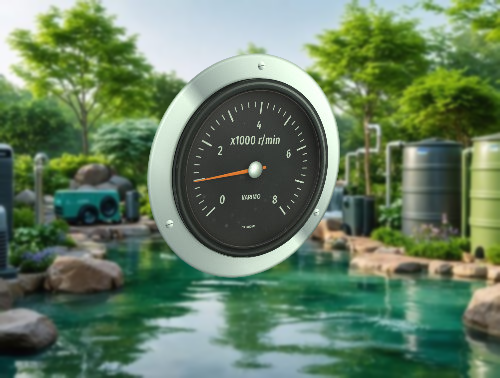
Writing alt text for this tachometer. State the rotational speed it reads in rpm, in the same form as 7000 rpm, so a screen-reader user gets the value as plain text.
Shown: 1000 rpm
